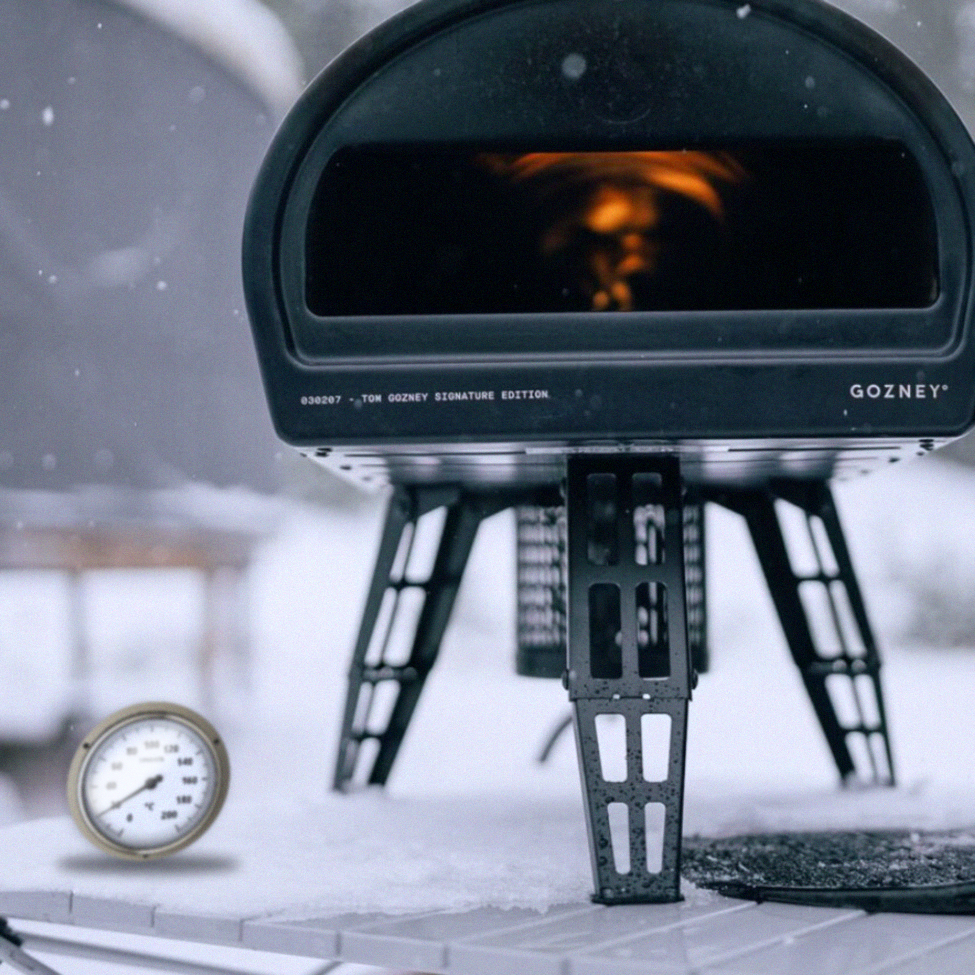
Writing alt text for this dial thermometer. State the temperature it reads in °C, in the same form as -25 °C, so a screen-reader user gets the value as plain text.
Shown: 20 °C
